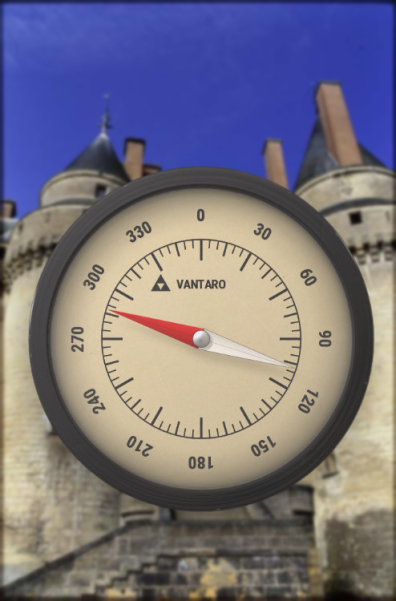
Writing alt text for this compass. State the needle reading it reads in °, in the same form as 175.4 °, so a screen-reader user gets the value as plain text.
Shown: 287.5 °
